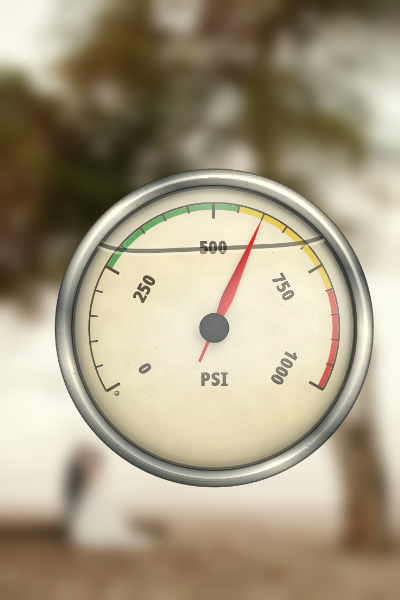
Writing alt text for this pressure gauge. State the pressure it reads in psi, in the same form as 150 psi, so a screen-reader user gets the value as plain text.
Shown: 600 psi
